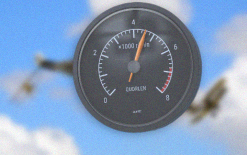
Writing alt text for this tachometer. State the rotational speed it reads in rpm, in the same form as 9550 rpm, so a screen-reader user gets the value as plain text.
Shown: 4600 rpm
